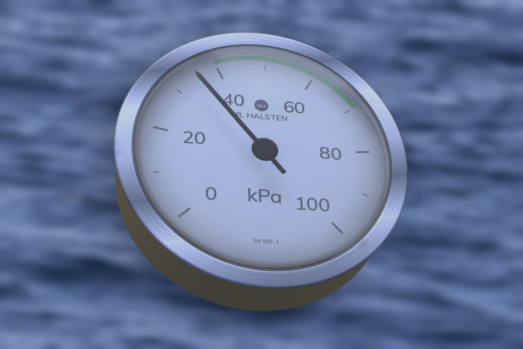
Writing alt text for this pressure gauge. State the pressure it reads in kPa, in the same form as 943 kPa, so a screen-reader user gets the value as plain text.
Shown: 35 kPa
